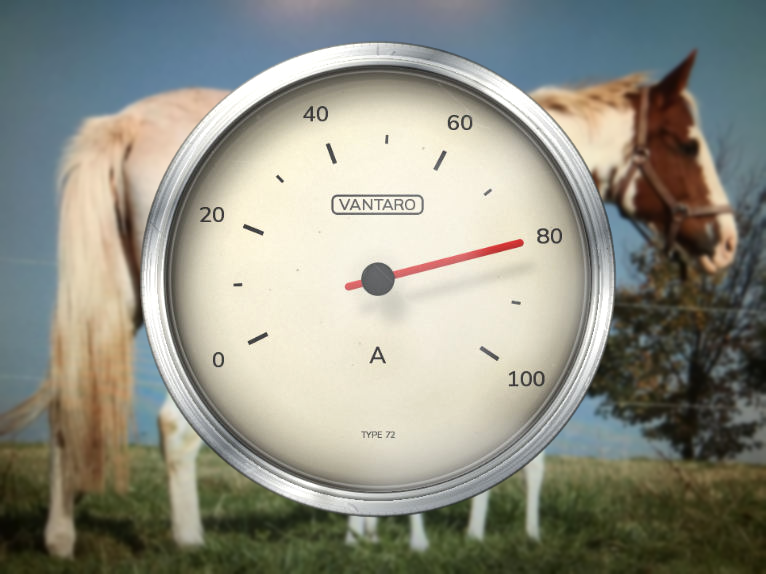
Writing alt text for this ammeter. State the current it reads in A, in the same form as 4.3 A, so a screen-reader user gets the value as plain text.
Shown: 80 A
